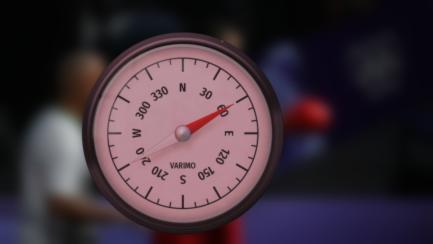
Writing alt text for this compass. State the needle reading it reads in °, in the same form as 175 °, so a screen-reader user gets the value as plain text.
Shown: 60 °
